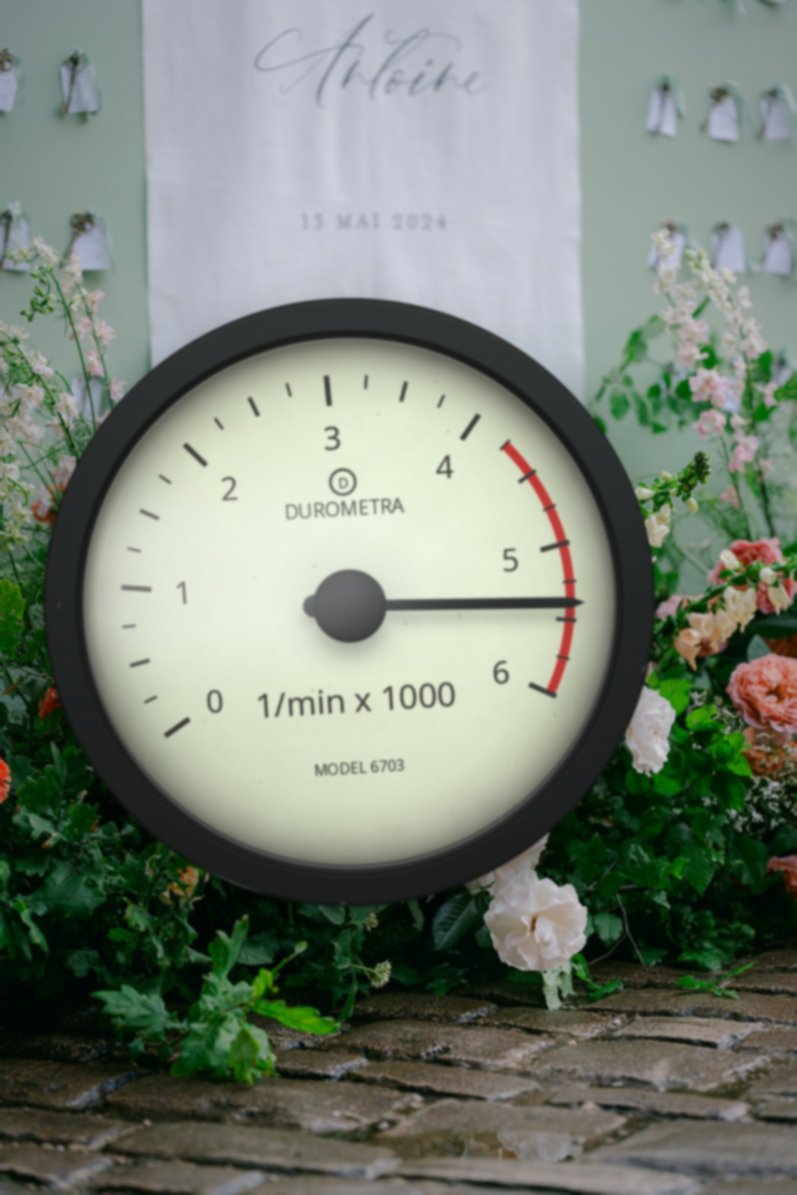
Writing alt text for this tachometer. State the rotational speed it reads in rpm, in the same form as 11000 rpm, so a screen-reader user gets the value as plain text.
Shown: 5375 rpm
